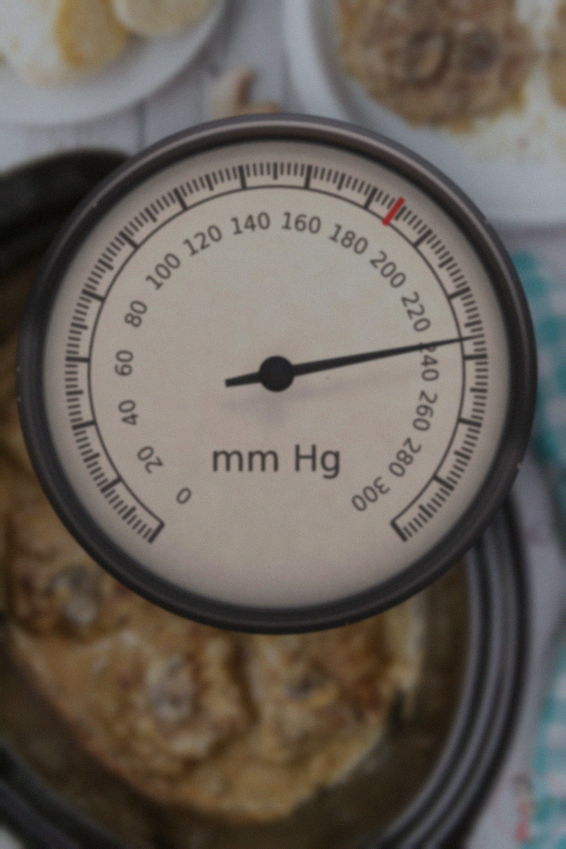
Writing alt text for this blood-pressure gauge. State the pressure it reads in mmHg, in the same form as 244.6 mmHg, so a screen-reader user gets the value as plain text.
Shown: 234 mmHg
